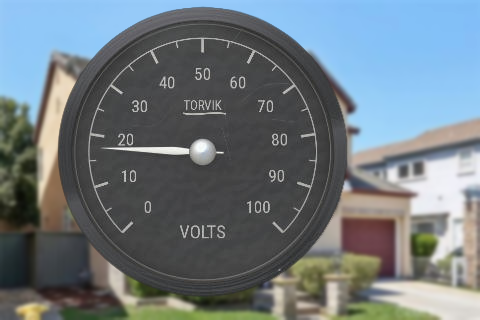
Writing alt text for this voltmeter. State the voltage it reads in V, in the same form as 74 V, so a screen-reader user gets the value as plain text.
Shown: 17.5 V
